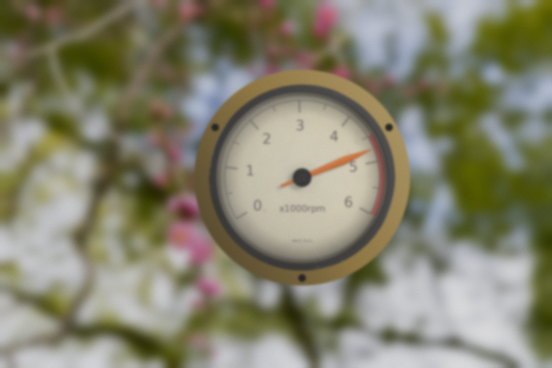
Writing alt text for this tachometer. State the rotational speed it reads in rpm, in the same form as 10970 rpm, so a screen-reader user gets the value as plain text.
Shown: 4750 rpm
